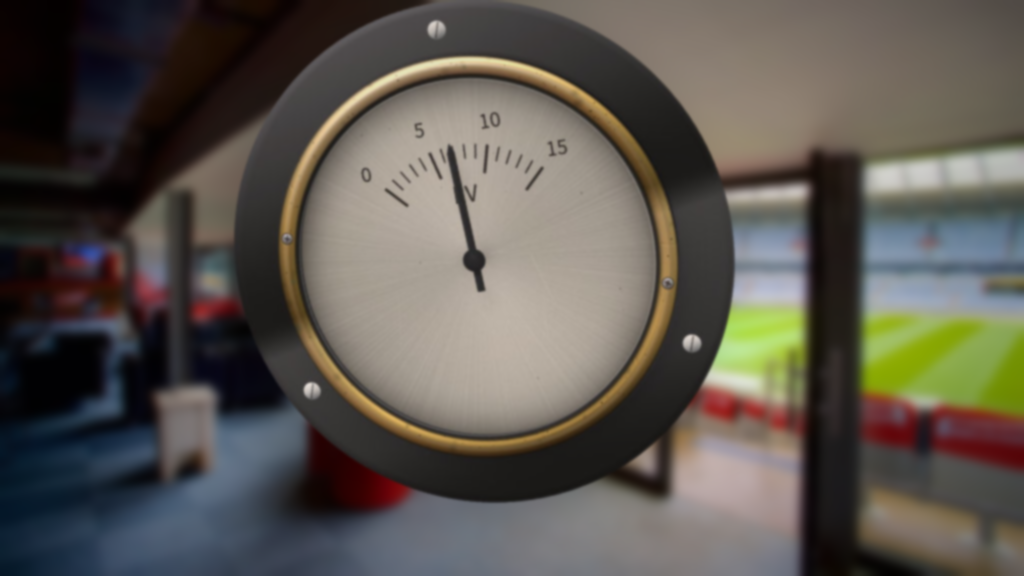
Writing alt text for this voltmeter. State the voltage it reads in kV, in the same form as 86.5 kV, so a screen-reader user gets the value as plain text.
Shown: 7 kV
